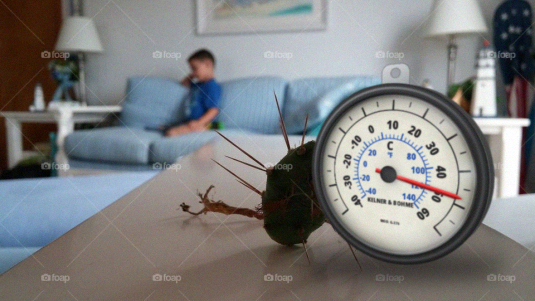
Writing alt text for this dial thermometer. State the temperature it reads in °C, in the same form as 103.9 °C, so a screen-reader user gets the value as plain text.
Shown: 47.5 °C
